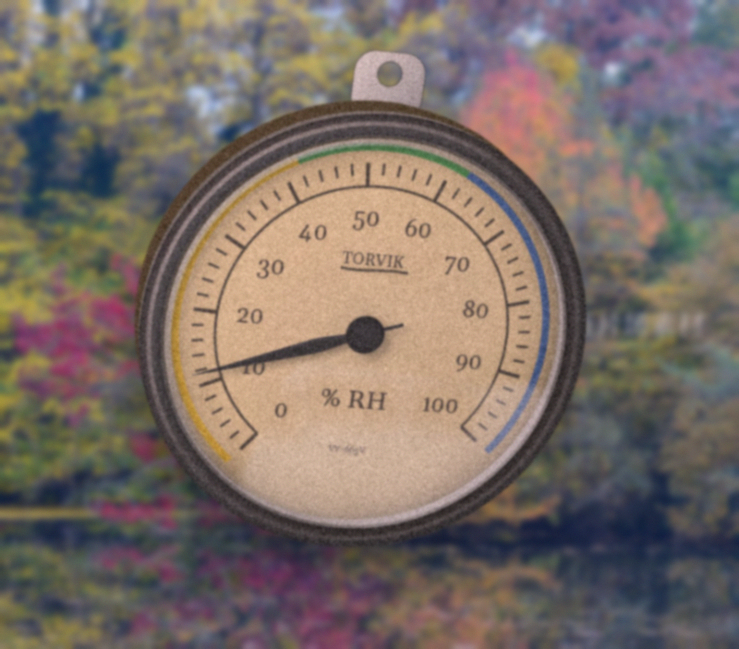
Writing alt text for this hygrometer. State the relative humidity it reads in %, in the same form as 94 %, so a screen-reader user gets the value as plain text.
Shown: 12 %
